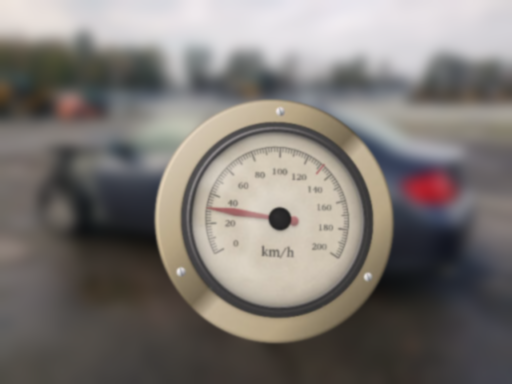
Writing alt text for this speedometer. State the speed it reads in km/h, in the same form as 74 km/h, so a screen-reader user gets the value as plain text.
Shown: 30 km/h
